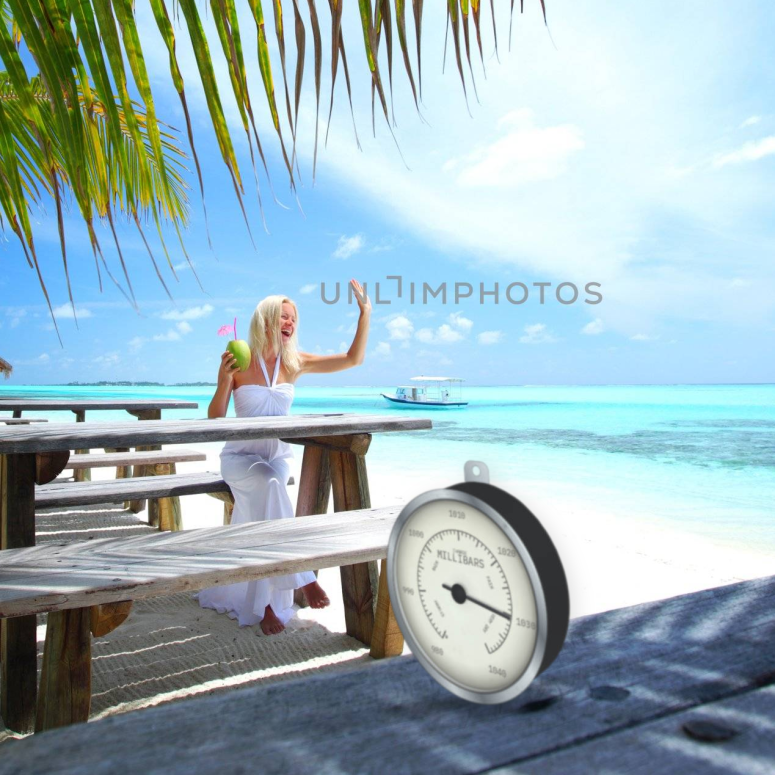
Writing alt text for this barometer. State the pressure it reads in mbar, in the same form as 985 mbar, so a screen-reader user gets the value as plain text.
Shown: 1030 mbar
